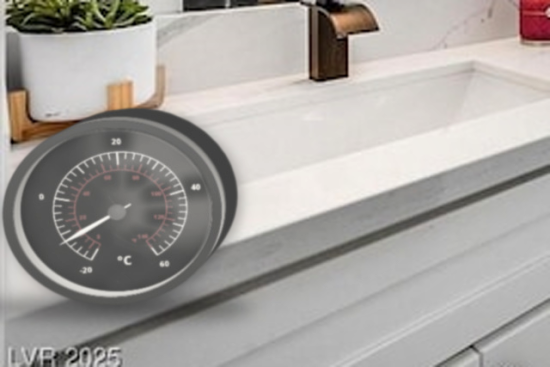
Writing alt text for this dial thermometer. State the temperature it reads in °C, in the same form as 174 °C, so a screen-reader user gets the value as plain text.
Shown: -12 °C
